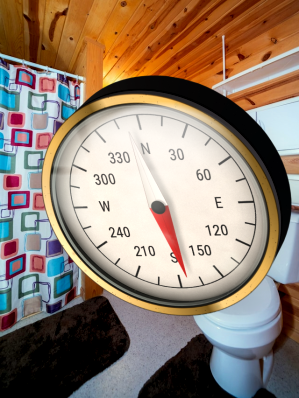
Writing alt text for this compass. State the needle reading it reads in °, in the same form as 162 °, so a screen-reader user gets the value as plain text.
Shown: 172.5 °
